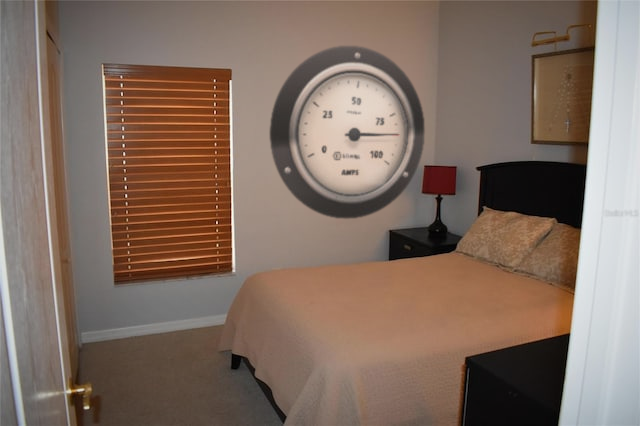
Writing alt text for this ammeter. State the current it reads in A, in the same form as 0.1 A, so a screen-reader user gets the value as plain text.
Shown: 85 A
